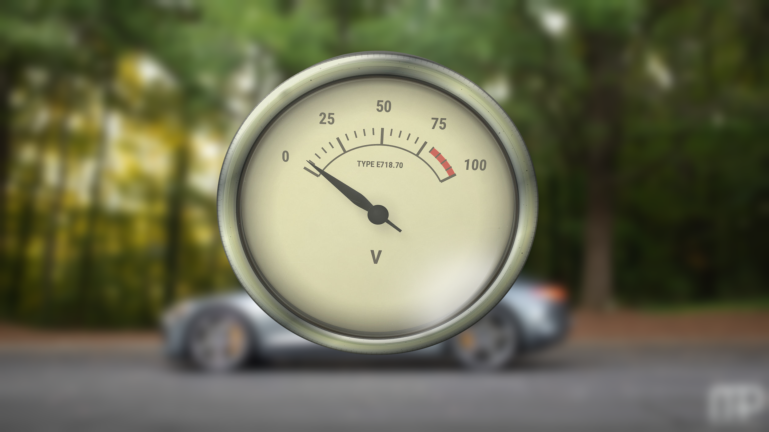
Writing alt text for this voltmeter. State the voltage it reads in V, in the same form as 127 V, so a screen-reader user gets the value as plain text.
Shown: 5 V
